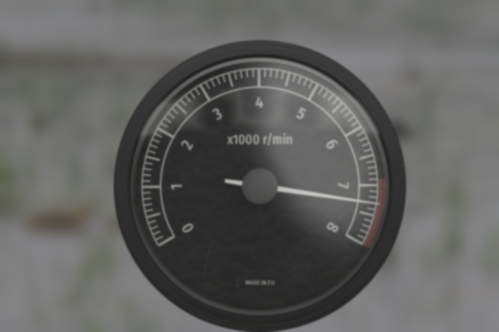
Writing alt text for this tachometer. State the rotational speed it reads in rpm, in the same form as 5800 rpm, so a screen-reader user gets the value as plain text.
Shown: 7300 rpm
